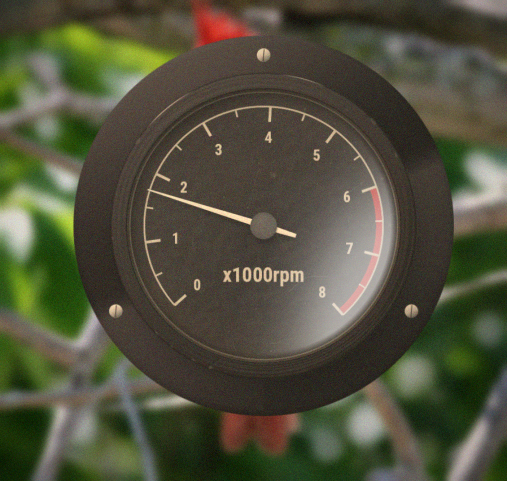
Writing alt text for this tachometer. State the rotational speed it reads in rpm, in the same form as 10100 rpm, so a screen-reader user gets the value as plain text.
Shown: 1750 rpm
